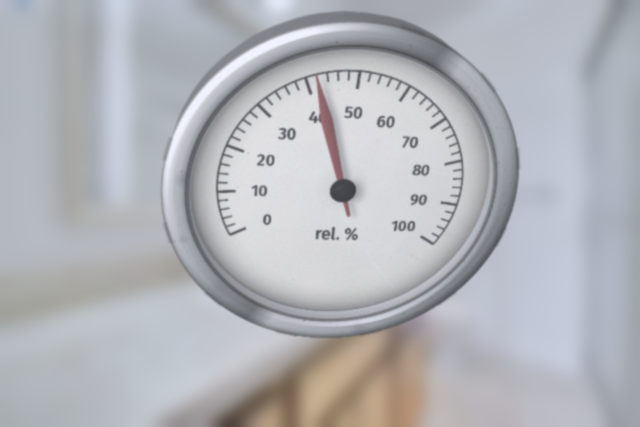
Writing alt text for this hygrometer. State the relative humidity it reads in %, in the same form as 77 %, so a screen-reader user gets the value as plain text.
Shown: 42 %
